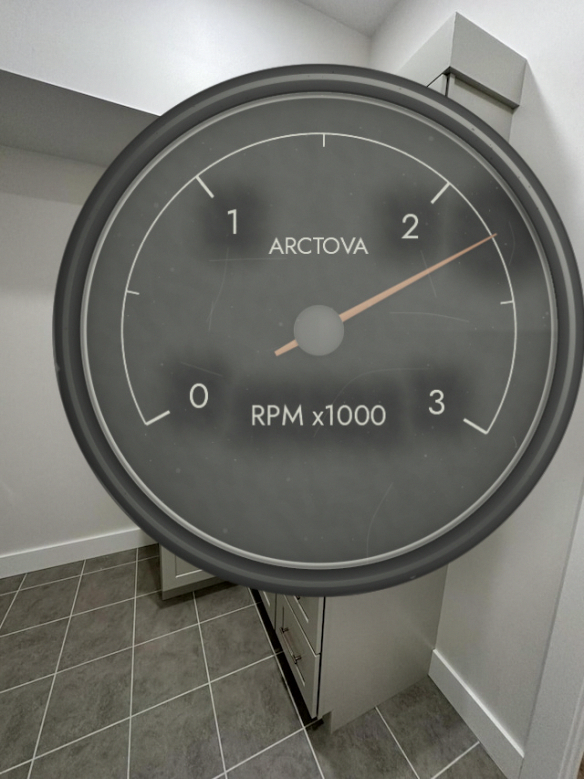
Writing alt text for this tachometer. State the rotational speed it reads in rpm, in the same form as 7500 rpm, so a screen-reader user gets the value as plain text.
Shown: 2250 rpm
